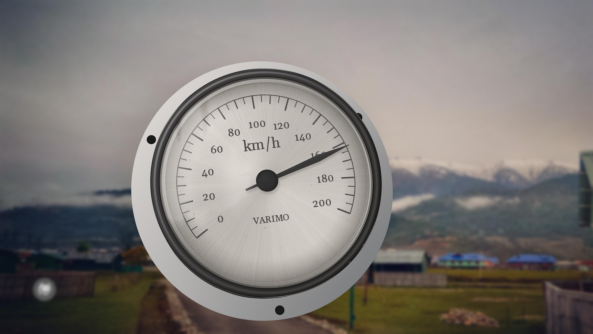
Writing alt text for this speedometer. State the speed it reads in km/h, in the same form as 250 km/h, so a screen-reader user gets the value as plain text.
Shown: 162.5 km/h
